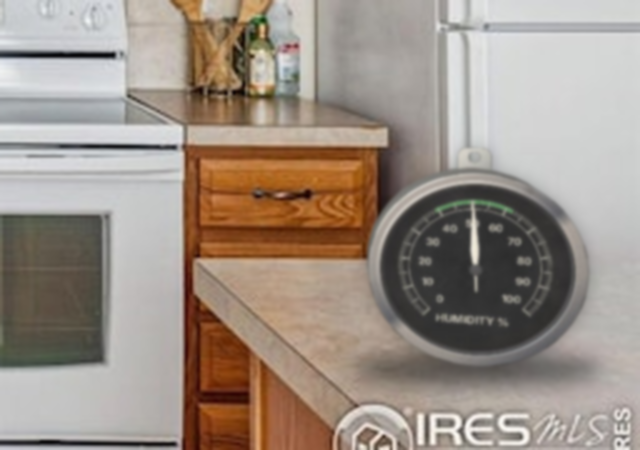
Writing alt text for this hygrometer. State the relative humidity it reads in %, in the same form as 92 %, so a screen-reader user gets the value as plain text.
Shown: 50 %
